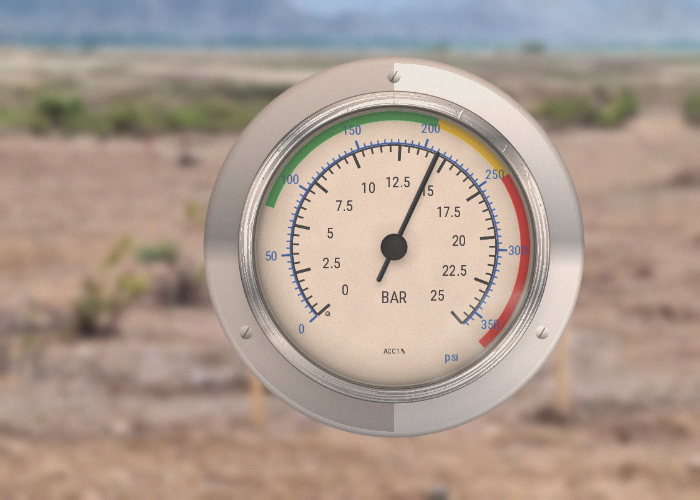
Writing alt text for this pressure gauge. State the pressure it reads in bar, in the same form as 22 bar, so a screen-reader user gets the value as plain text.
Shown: 14.5 bar
